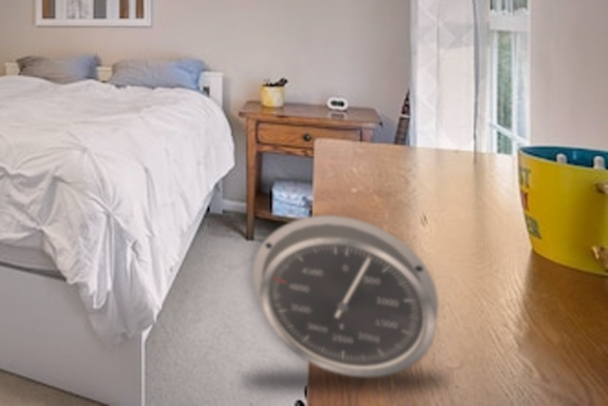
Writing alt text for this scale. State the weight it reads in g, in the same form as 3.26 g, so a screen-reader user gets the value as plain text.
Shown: 250 g
